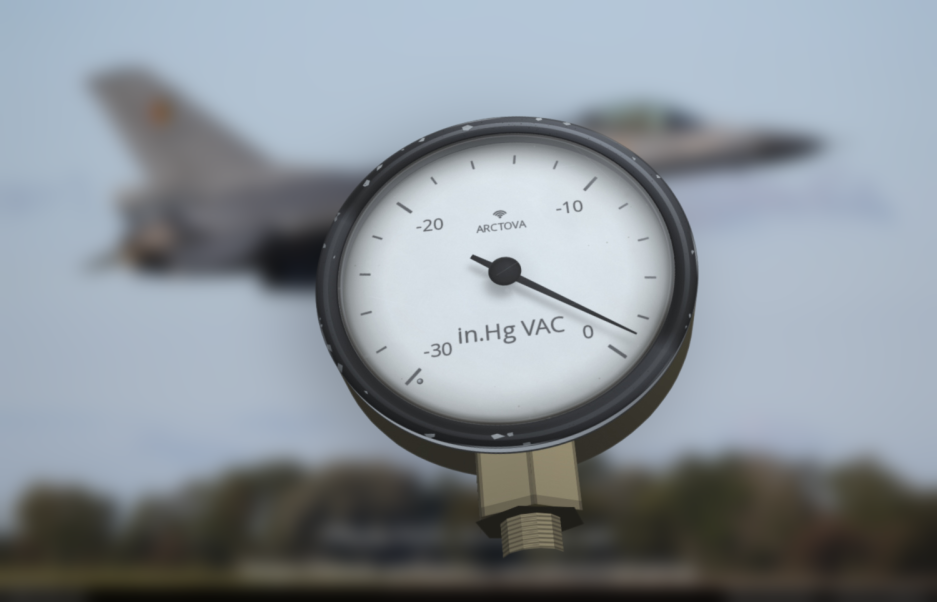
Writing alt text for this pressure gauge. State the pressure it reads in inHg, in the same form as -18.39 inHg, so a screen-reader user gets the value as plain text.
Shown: -1 inHg
